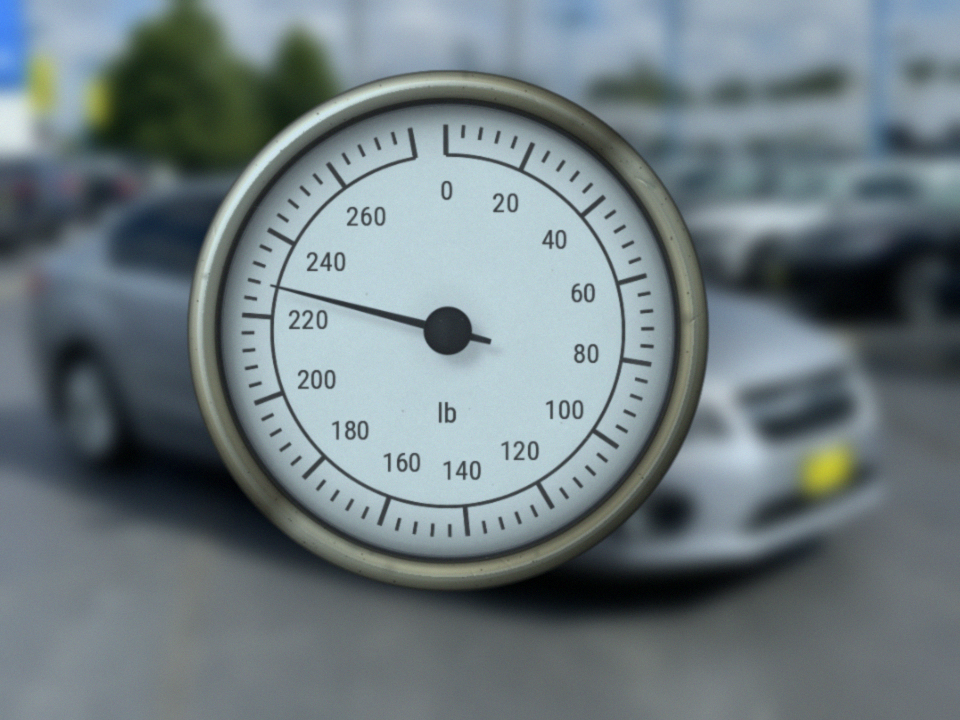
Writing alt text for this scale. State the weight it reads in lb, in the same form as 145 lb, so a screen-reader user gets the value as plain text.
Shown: 228 lb
